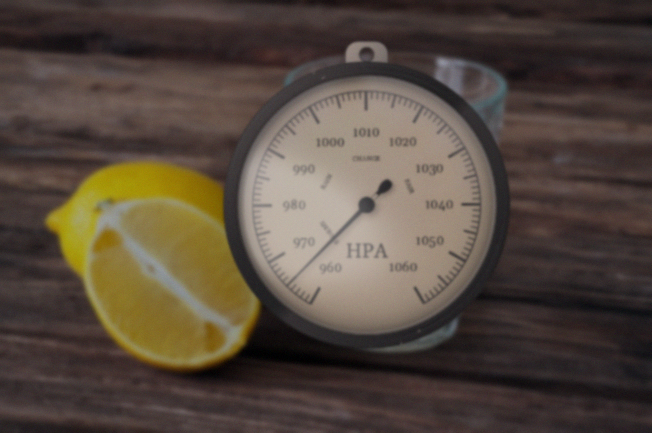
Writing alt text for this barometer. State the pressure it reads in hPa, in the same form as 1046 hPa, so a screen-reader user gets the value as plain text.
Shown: 965 hPa
